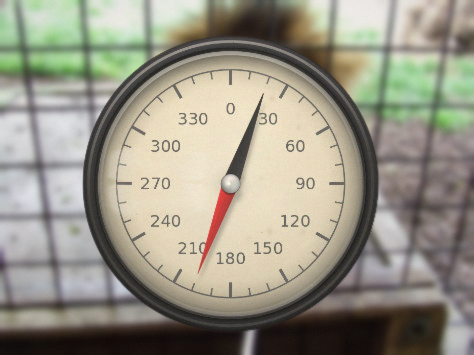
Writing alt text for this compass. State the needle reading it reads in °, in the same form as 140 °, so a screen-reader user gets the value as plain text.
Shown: 200 °
